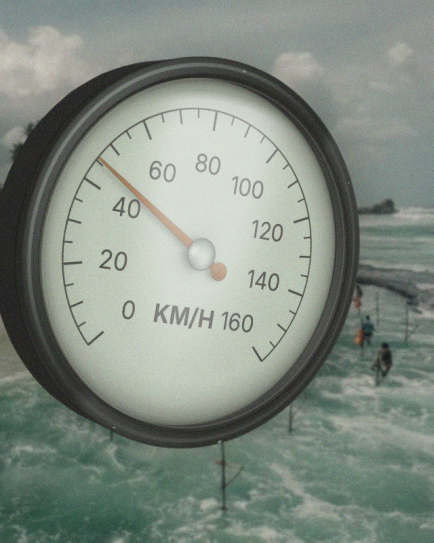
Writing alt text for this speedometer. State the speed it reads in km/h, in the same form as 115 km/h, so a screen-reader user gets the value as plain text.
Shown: 45 km/h
